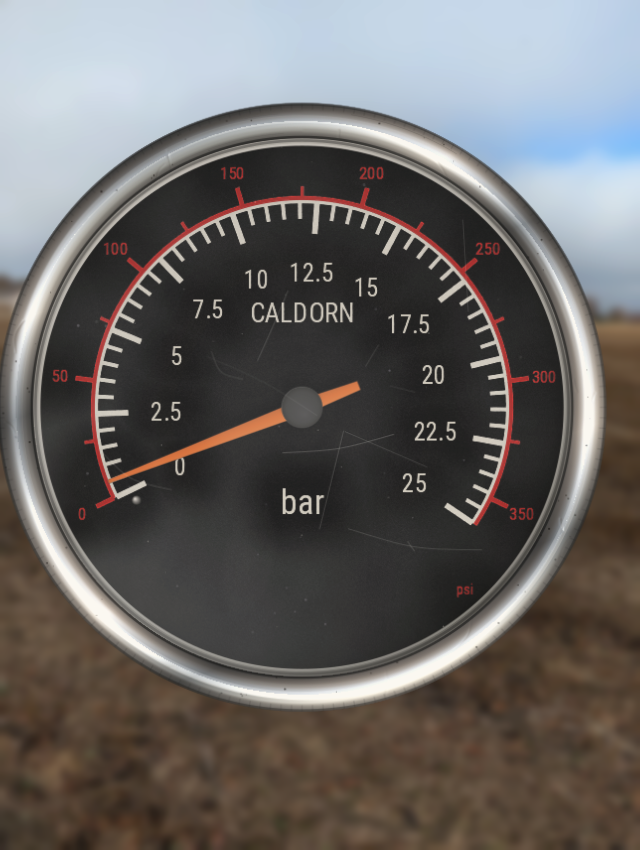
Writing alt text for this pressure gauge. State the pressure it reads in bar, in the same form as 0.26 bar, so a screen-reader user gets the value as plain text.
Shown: 0.5 bar
